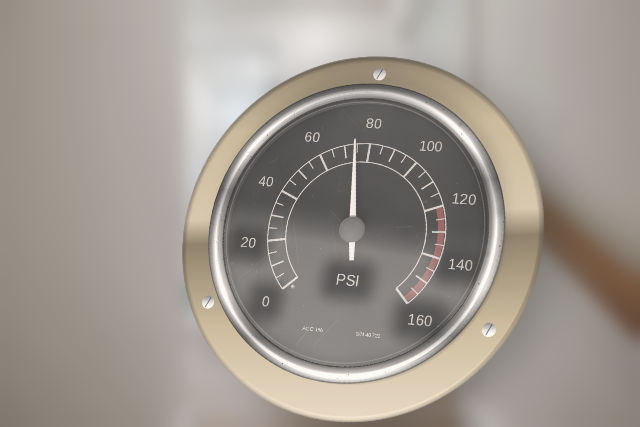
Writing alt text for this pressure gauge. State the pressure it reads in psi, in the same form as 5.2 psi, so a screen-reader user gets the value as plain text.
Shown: 75 psi
